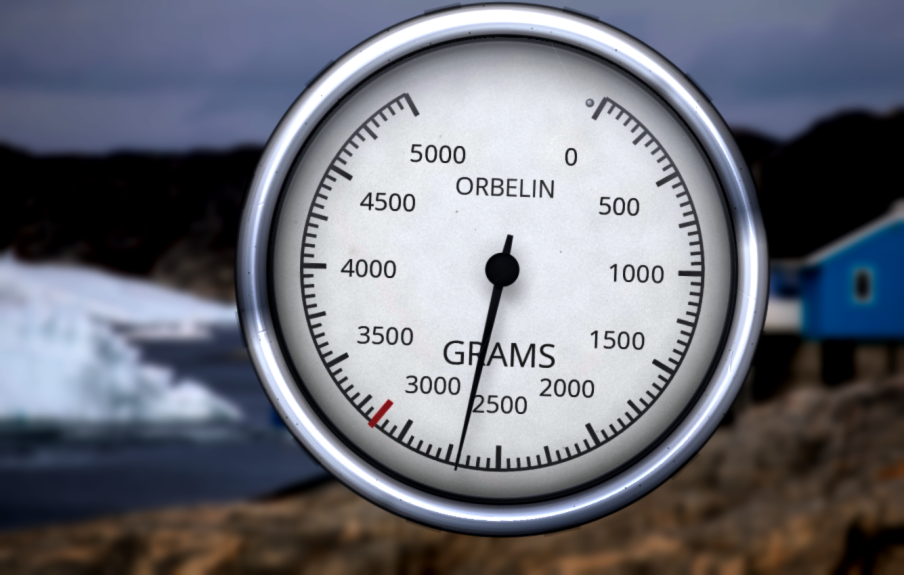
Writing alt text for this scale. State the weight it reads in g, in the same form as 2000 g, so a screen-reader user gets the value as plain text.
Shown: 2700 g
